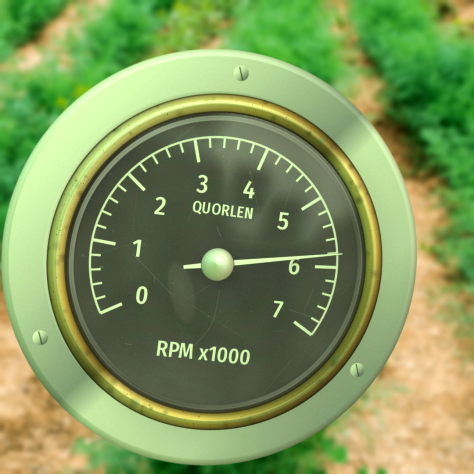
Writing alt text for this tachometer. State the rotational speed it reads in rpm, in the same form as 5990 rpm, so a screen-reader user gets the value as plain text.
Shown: 5800 rpm
